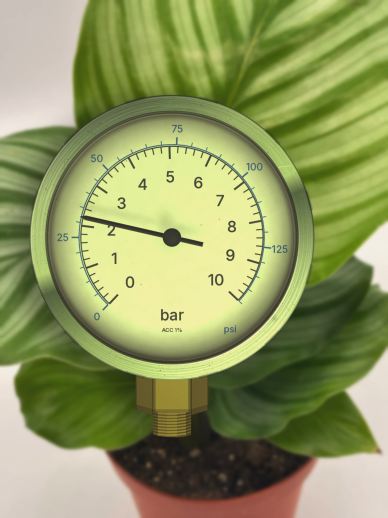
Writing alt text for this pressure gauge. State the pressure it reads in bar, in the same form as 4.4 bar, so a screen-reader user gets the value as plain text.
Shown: 2.2 bar
